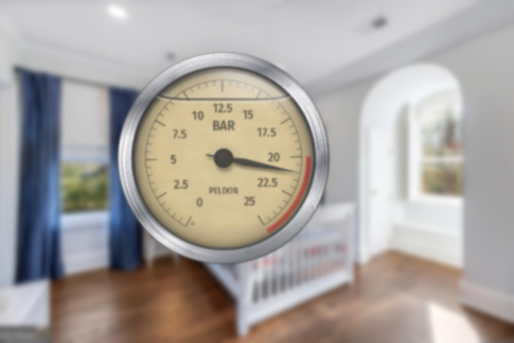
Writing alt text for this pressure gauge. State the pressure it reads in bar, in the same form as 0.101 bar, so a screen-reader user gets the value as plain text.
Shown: 21 bar
